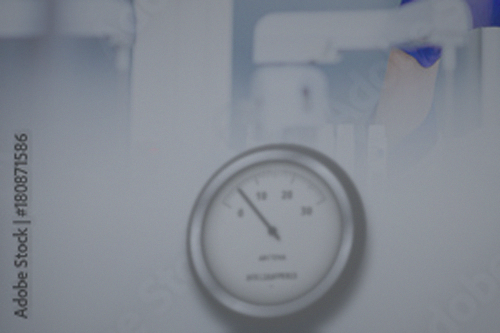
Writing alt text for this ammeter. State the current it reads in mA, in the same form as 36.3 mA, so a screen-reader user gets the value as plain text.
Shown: 5 mA
